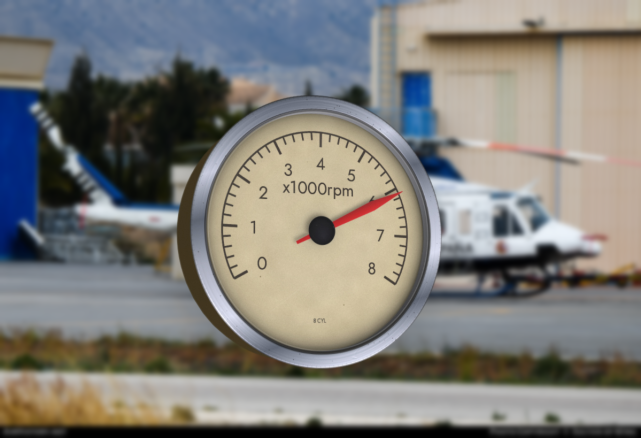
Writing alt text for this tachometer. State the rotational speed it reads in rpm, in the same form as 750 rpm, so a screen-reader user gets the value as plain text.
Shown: 6100 rpm
